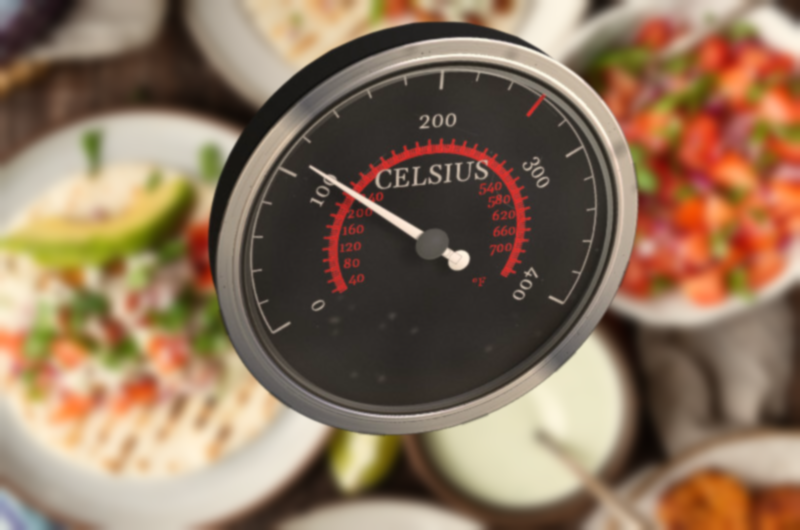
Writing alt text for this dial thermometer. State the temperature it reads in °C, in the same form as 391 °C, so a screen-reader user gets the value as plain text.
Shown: 110 °C
